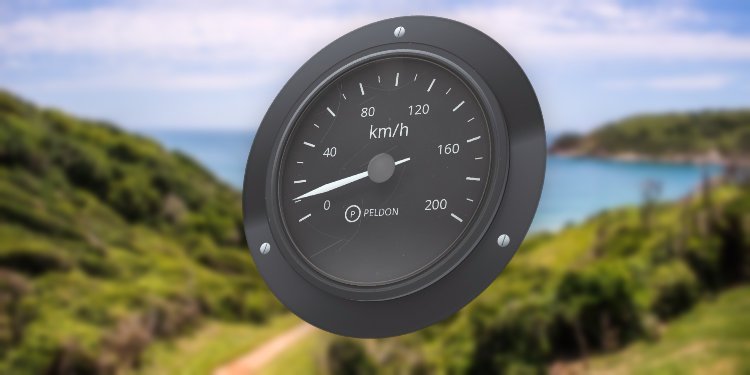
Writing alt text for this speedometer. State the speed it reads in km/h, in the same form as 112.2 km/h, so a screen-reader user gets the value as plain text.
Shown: 10 km/h
